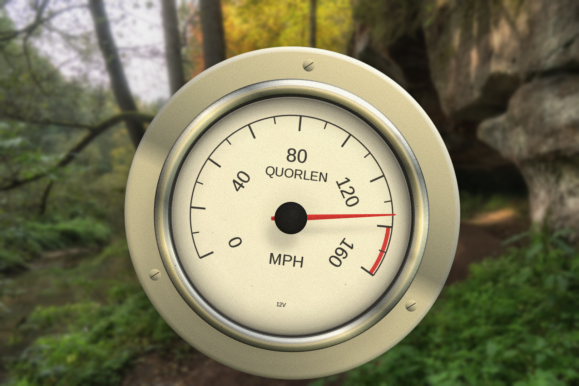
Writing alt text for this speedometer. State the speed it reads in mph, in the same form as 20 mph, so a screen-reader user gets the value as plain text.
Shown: 135 mph
